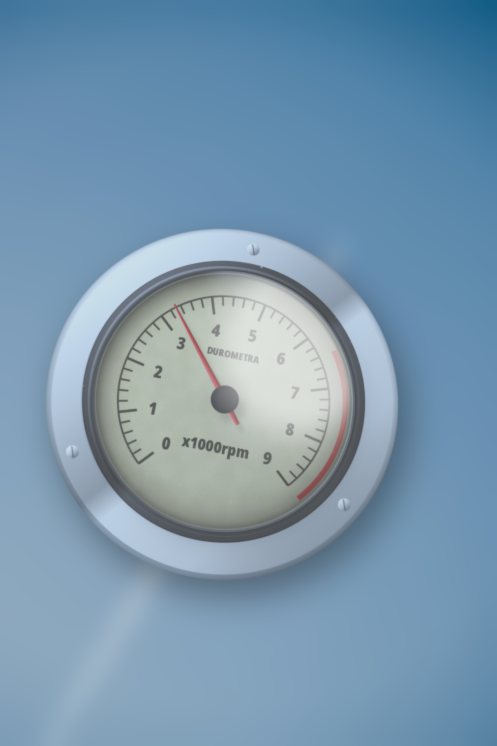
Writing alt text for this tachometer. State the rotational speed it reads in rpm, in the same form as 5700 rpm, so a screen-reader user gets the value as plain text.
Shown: 3300 rpm
